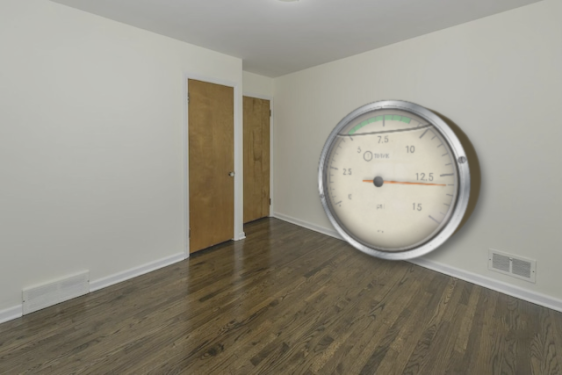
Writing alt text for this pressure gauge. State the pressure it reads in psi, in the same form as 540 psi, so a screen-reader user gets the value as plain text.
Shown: 13 psi
